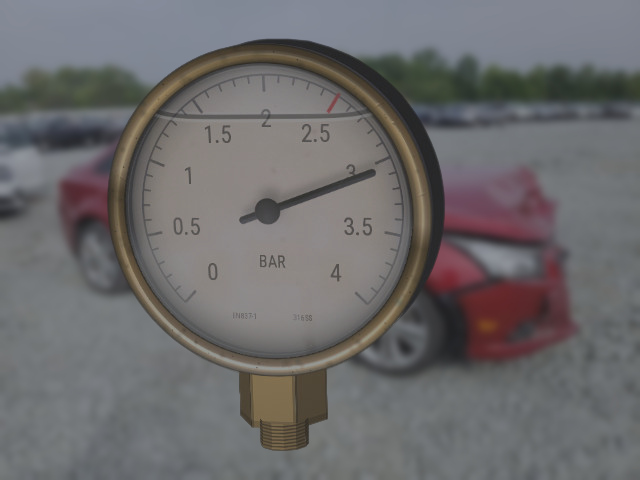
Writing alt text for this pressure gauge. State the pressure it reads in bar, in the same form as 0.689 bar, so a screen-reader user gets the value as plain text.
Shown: 3.05 bar
